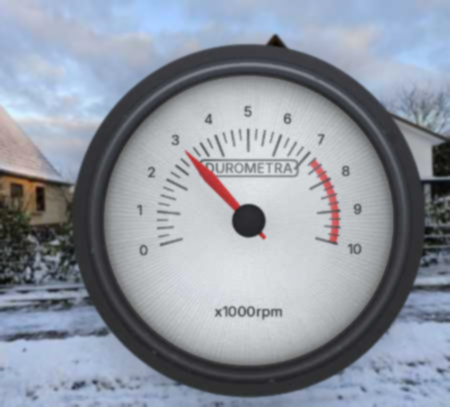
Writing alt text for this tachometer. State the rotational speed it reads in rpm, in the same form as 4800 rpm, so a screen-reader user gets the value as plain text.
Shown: 3000 rpm
